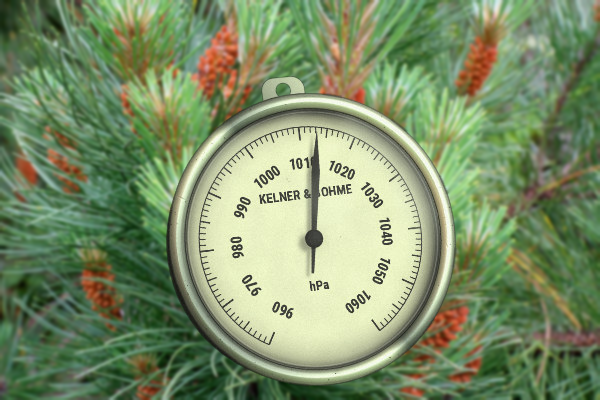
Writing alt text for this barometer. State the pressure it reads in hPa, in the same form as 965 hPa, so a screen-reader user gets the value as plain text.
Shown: 1013 hPa
